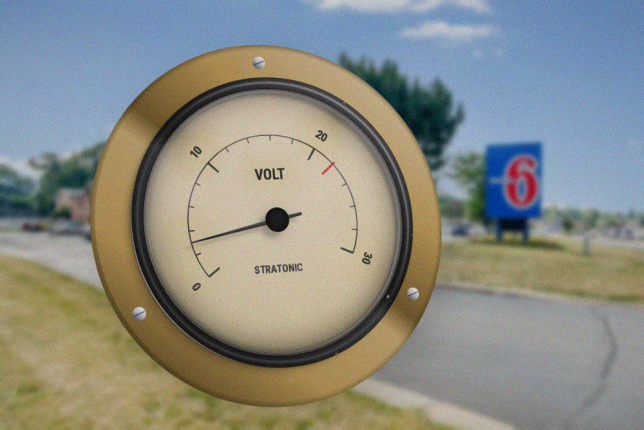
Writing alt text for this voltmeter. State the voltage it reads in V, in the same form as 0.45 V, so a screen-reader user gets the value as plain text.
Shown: 3 V
